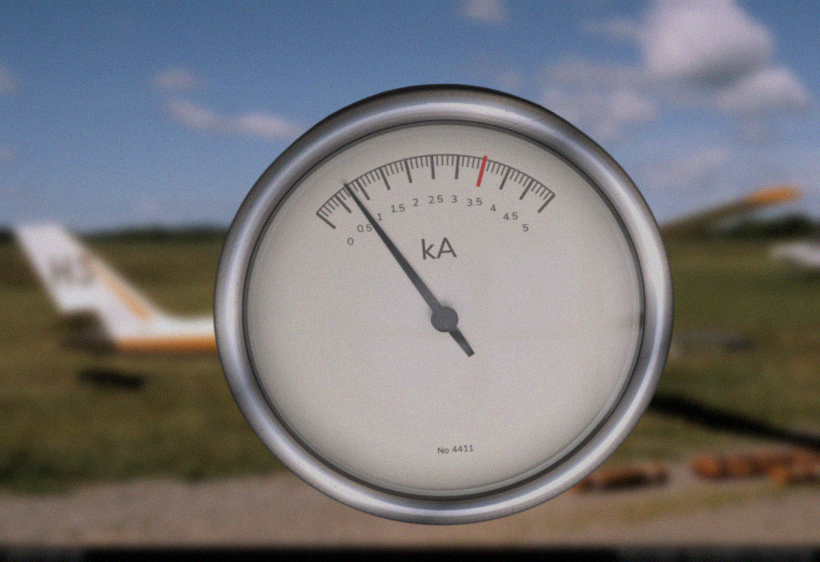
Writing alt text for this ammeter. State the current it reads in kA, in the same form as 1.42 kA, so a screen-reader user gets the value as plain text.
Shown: 0.8 kA
